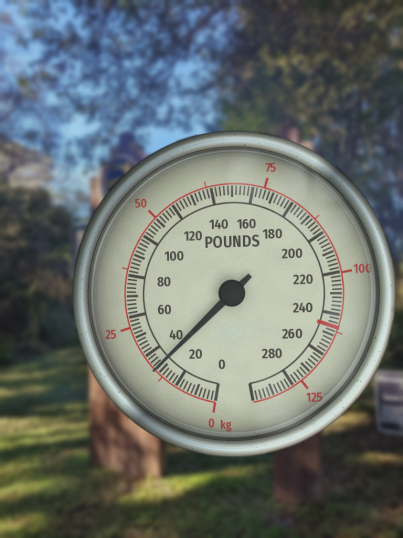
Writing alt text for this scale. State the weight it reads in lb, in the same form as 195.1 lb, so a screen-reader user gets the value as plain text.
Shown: 32 lb
